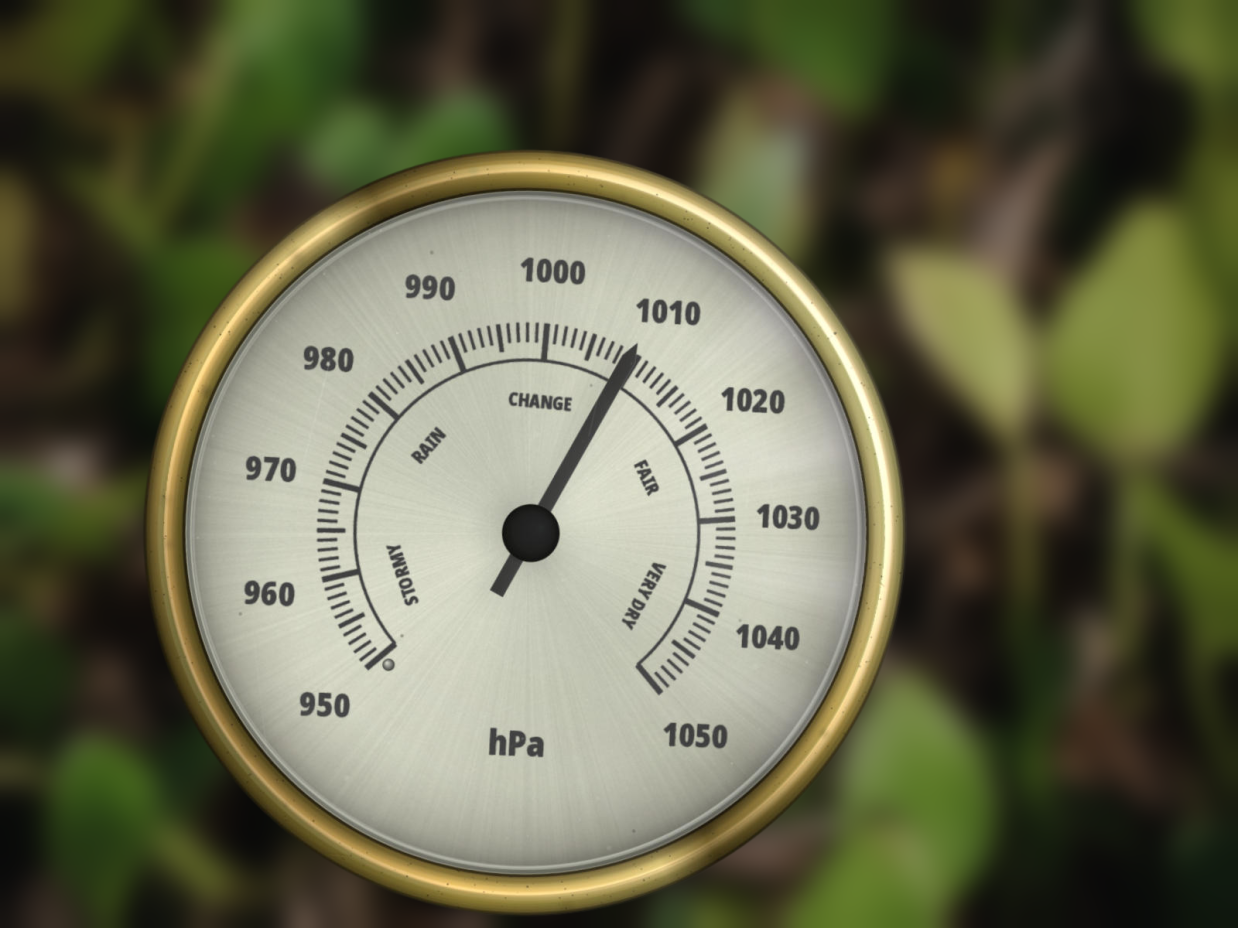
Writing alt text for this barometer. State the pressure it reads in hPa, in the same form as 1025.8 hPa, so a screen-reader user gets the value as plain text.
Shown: 1009 hPa
